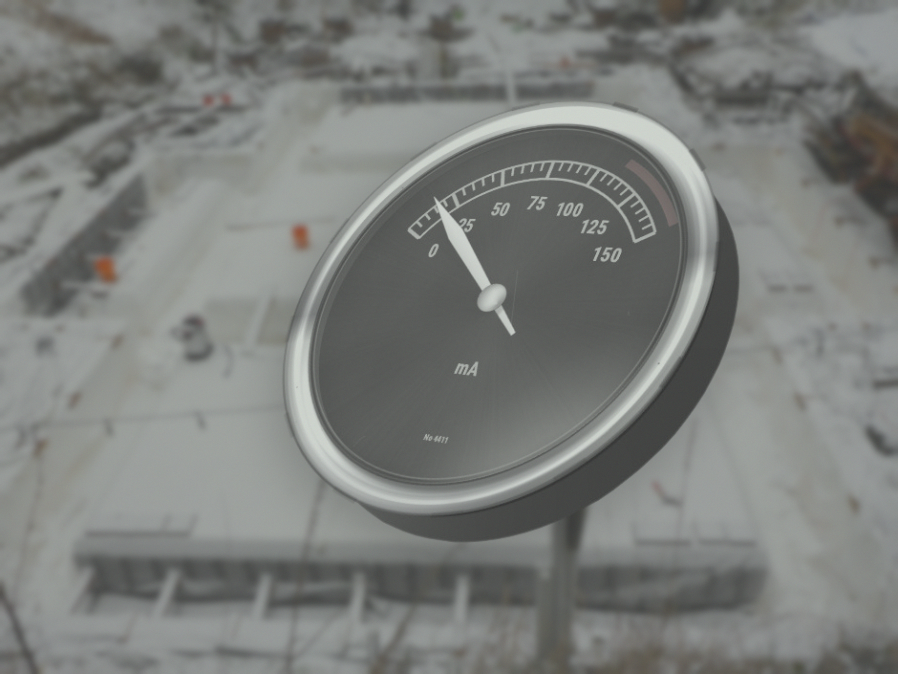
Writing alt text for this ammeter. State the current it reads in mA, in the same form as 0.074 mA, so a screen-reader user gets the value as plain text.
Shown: 17.5 mA
